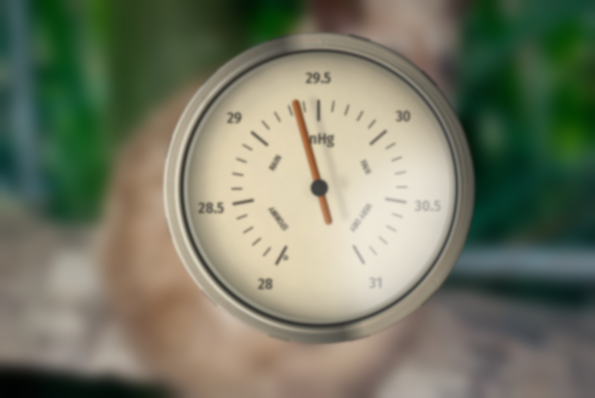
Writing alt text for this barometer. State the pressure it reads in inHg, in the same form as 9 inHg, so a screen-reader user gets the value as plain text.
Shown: 29.35 inHg
